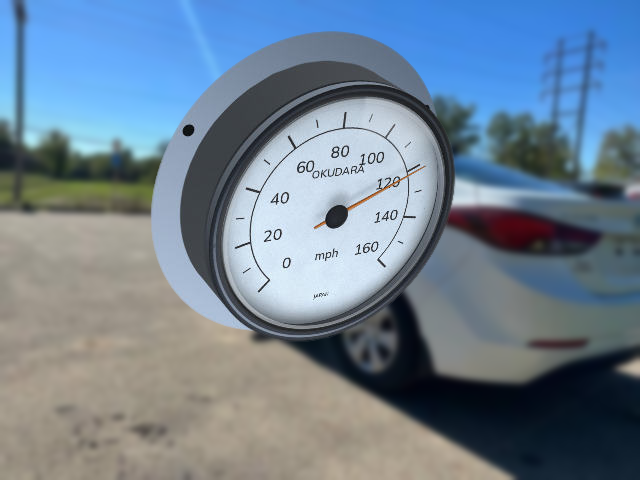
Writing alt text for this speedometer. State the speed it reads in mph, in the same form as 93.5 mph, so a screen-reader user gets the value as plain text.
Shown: 120 mph
